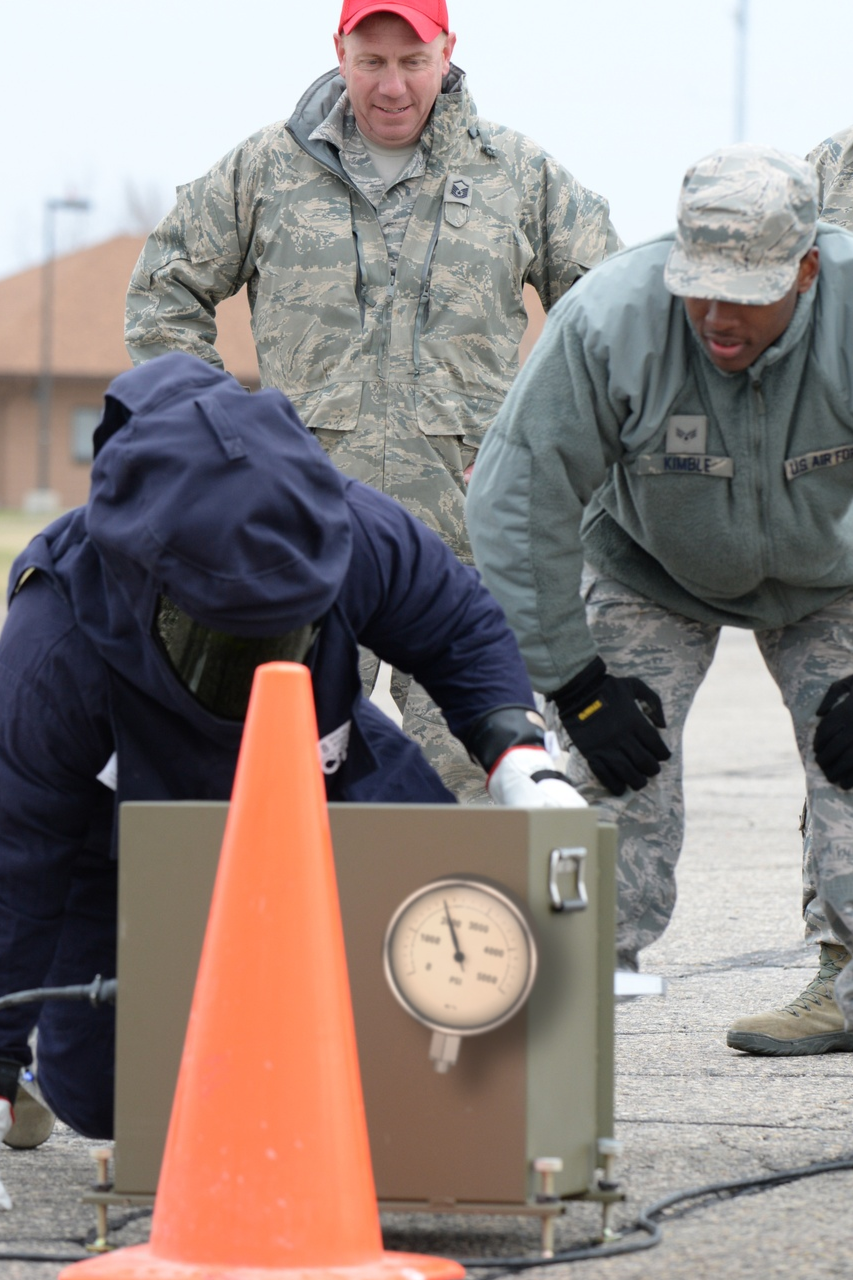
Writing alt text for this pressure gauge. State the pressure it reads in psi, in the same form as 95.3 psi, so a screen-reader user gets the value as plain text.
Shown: 2000 psi
